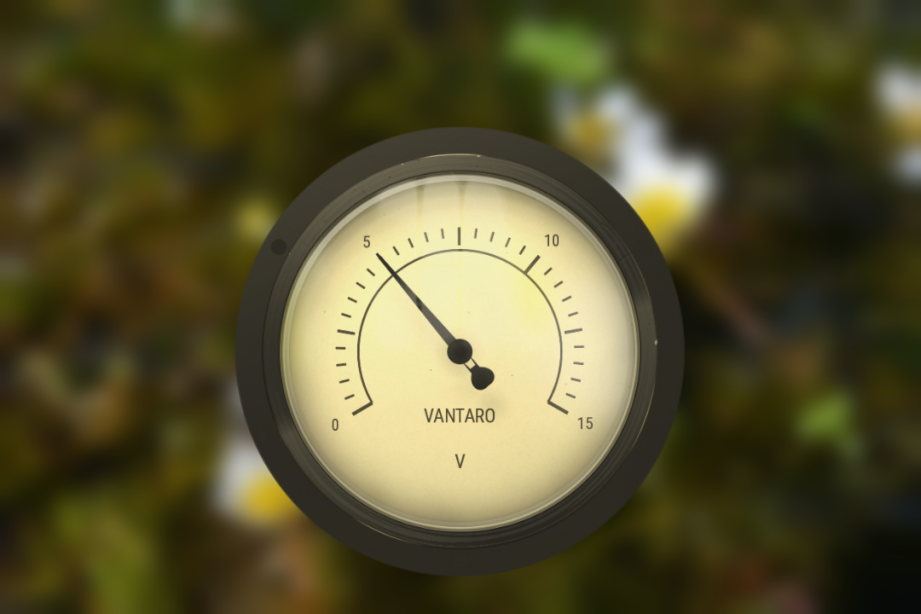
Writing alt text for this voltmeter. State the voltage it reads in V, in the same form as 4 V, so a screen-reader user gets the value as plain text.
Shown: 5 V
